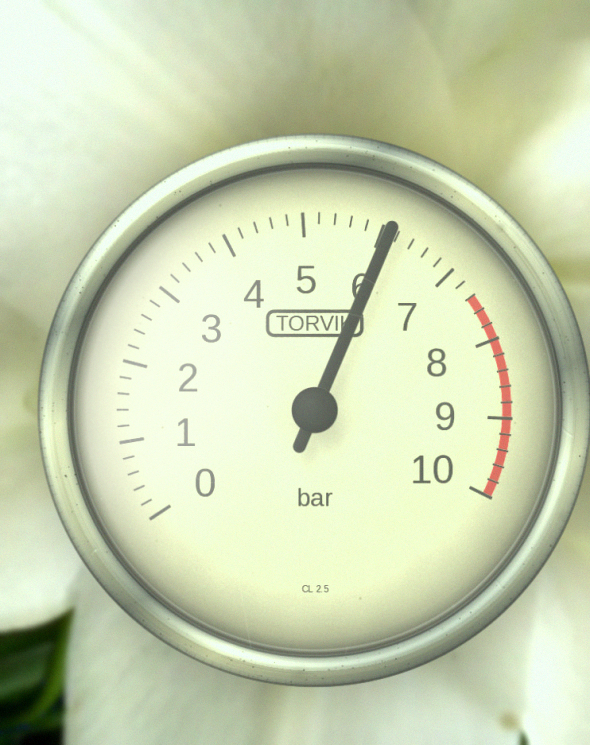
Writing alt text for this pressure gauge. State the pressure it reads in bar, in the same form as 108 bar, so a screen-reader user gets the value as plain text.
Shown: 6.1 bar
